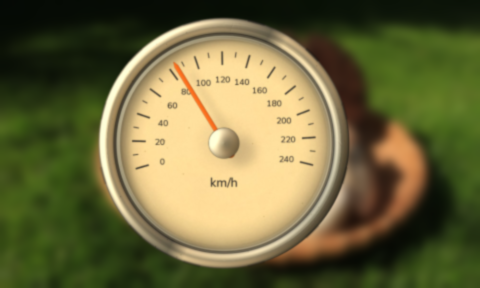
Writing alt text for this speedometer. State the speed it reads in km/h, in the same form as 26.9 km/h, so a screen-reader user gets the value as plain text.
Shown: 85 km/h
